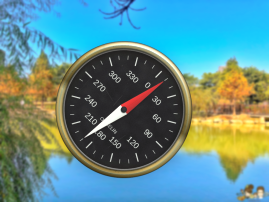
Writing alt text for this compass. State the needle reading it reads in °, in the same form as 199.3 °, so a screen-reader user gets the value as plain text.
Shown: 10 °
